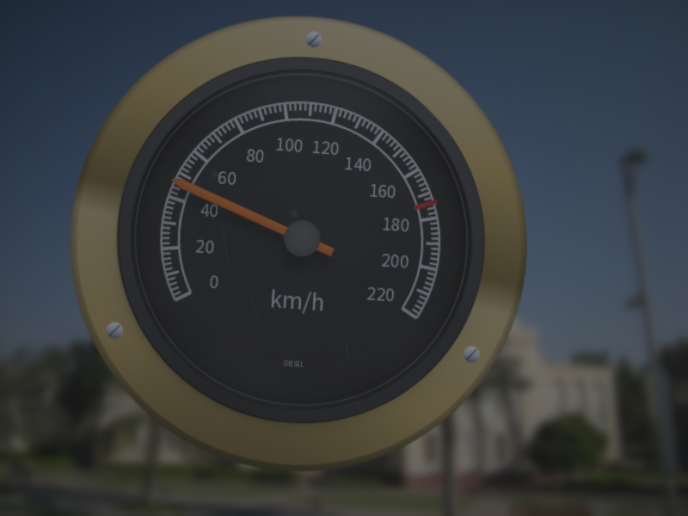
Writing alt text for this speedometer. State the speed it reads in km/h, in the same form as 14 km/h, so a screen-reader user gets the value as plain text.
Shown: 46 km/h
